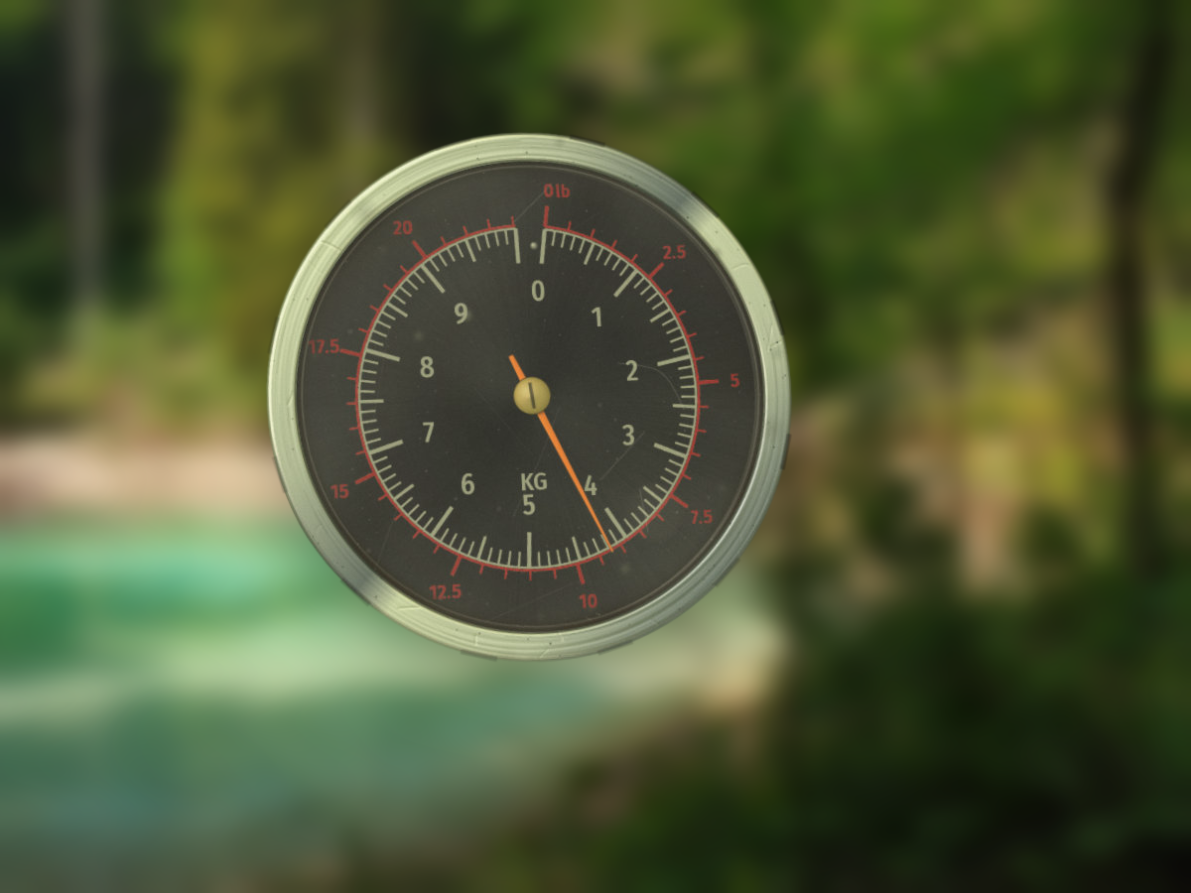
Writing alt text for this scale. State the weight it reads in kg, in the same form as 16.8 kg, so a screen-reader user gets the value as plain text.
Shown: 4.2 kg
